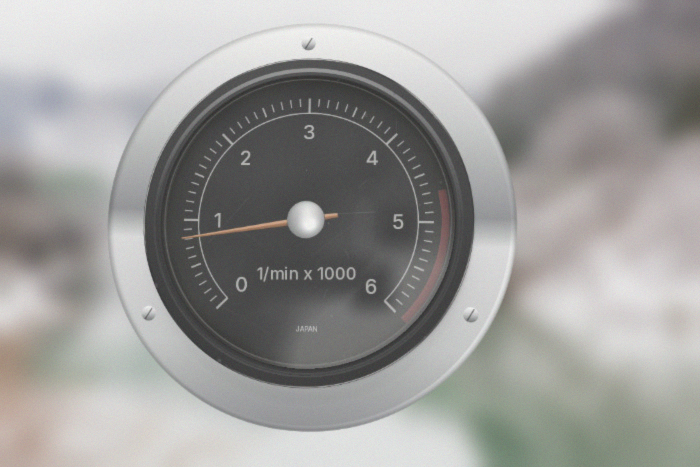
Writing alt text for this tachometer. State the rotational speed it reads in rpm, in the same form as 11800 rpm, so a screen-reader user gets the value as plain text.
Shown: 800 rpm
